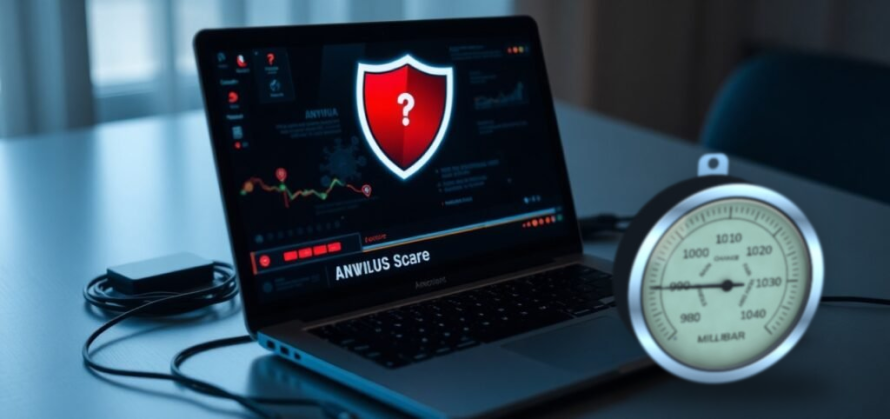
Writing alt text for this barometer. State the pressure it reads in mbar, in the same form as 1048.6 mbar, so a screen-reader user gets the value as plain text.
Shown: 990 mbar
